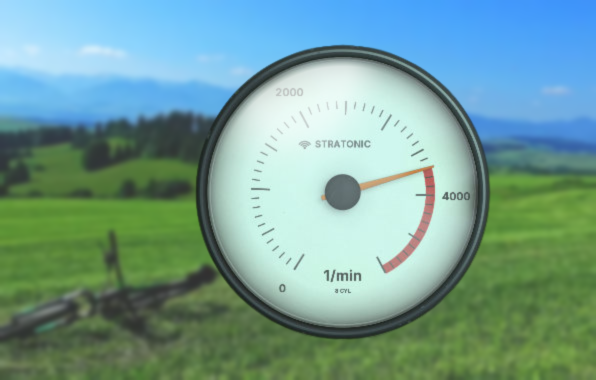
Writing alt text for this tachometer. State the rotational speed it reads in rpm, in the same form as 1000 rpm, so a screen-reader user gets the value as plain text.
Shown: 3700 rpm
